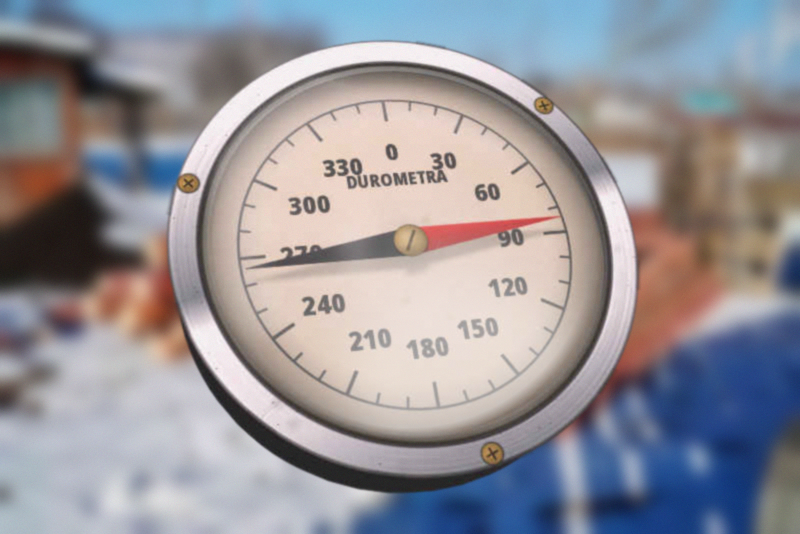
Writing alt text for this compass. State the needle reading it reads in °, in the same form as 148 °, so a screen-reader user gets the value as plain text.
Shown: 85 °
